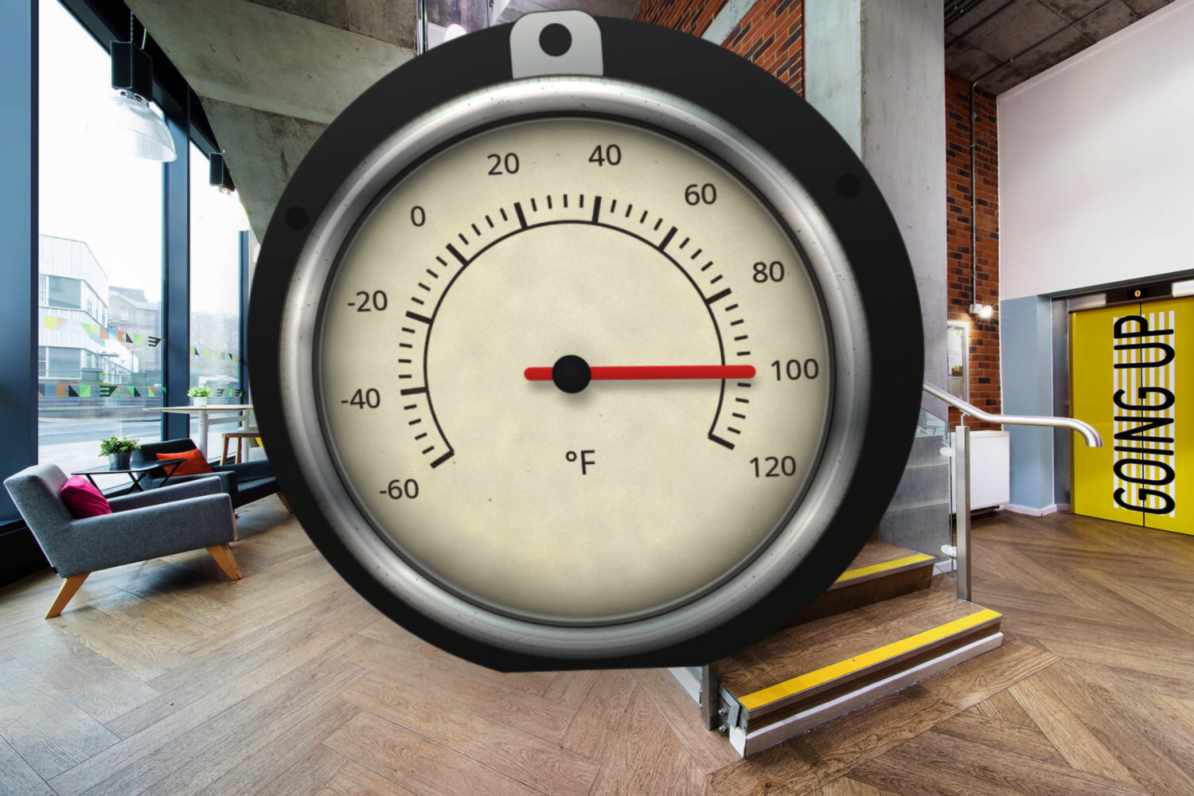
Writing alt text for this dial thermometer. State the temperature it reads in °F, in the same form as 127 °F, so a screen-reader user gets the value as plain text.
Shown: 100 °F
